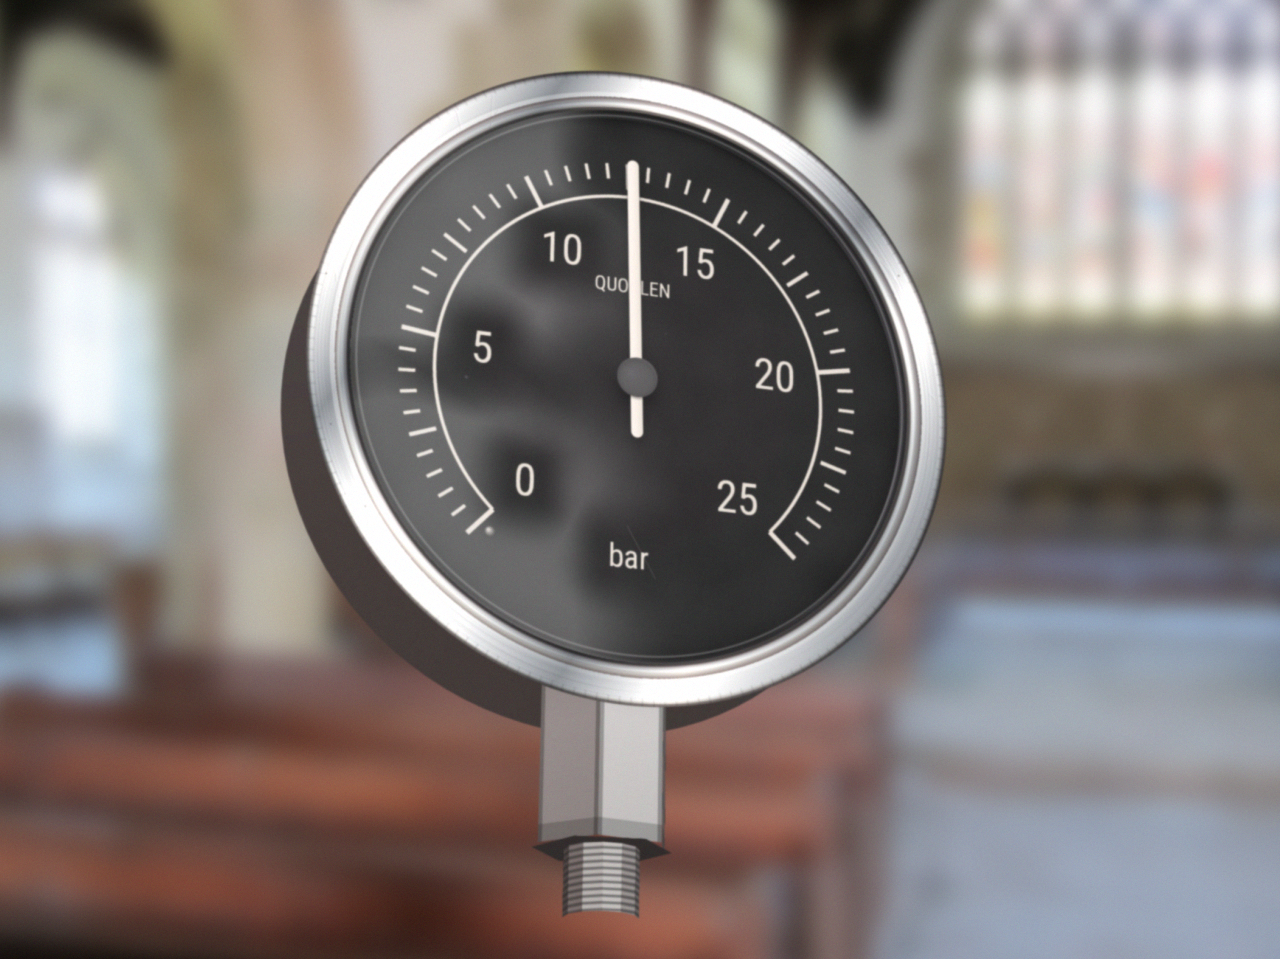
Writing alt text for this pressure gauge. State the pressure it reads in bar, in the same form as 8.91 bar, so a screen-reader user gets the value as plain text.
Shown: 12.5 bar
